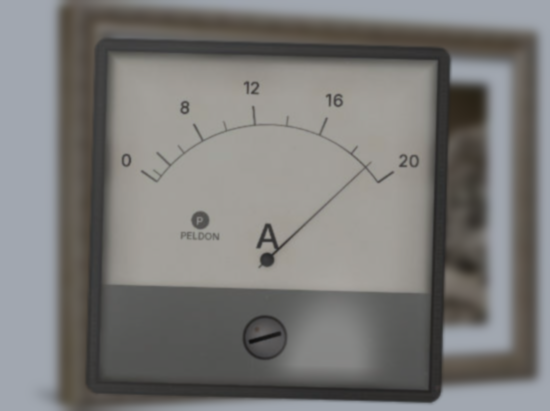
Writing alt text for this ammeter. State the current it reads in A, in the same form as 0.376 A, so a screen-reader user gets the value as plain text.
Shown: 19 A
